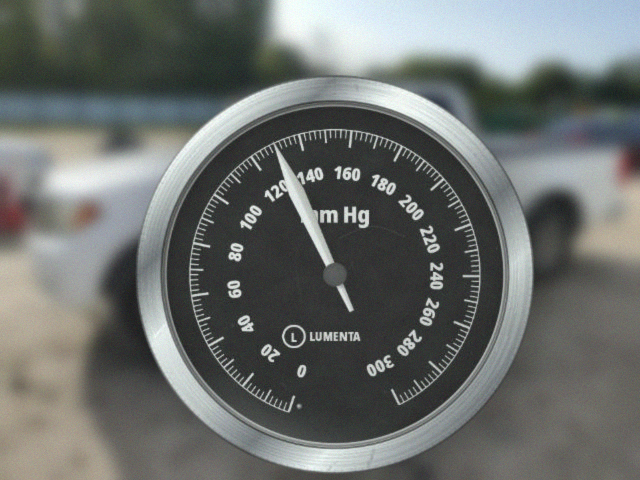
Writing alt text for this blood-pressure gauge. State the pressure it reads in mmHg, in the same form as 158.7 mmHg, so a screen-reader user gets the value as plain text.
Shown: 130 mmHg
